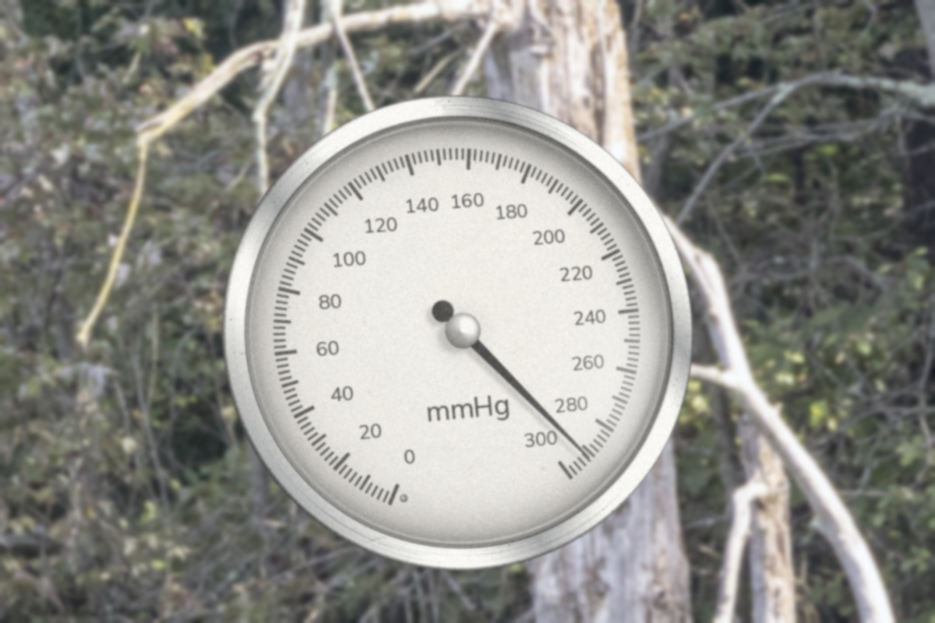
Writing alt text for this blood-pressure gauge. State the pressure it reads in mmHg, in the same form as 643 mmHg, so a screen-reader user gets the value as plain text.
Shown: 292 mmHg
